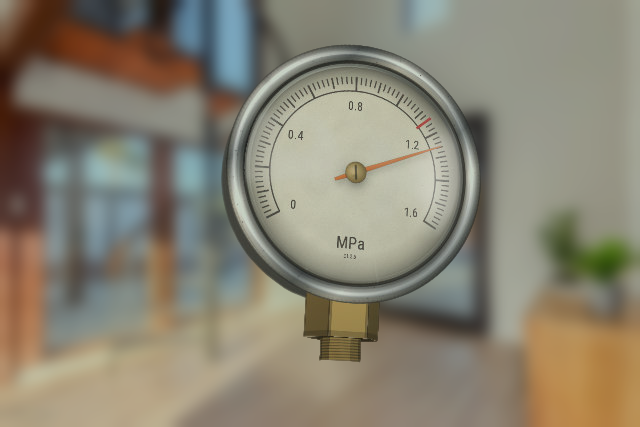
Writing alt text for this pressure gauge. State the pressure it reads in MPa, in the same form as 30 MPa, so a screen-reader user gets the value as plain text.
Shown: 1.26 MPa
